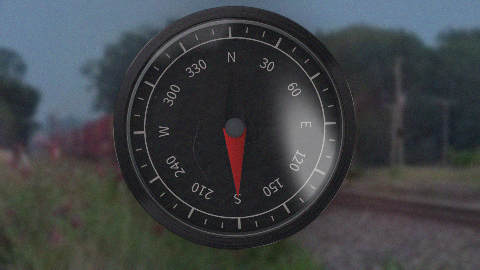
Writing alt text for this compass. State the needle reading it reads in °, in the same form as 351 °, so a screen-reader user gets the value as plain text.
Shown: 180 °
